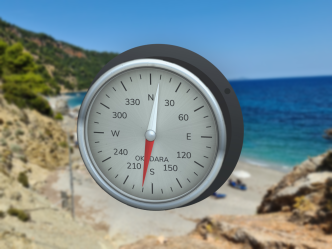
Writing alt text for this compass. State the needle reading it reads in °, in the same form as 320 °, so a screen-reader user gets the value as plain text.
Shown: 190 °
